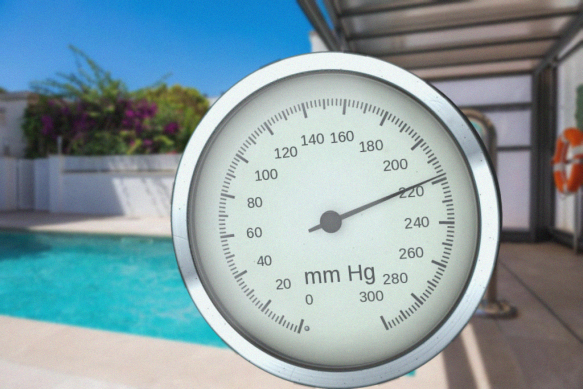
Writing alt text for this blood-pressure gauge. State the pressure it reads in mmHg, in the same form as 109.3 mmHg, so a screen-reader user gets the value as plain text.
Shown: 218 mmHg
